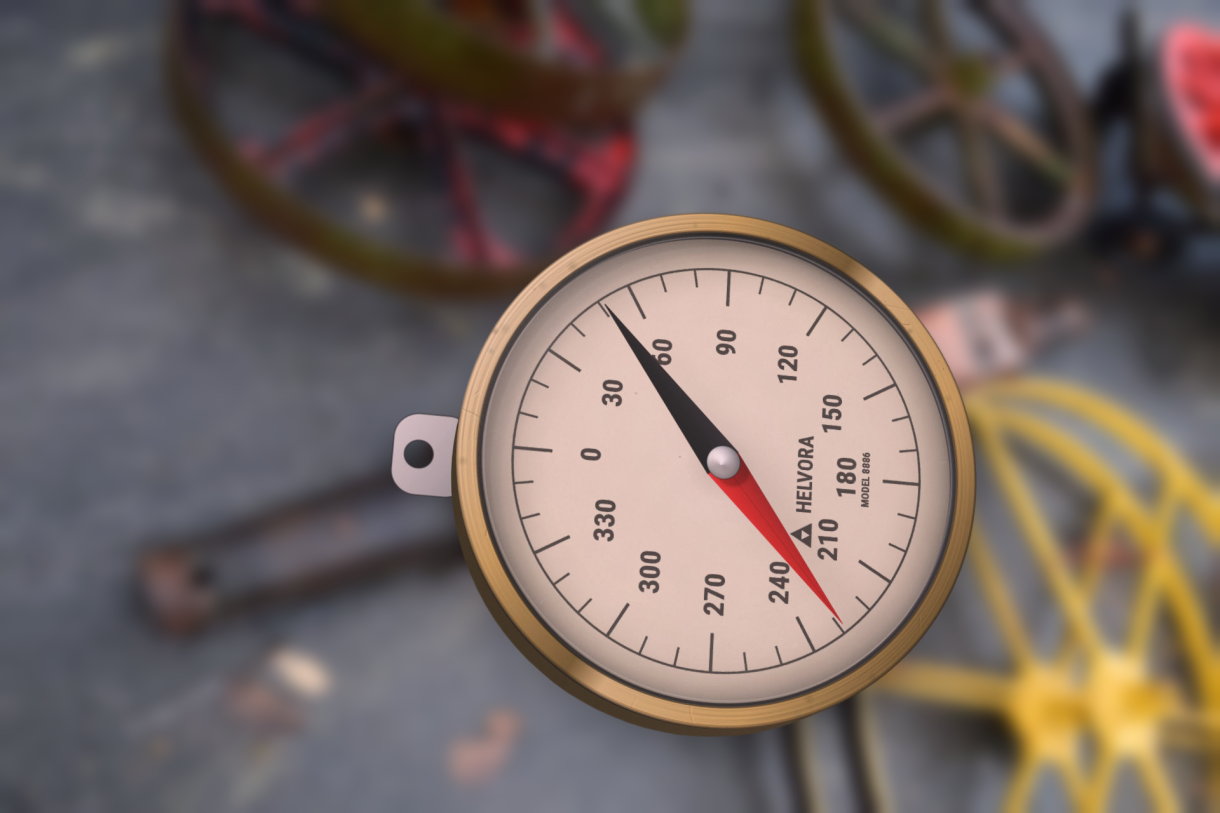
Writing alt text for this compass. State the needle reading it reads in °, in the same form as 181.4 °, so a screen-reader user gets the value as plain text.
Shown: 230 °
